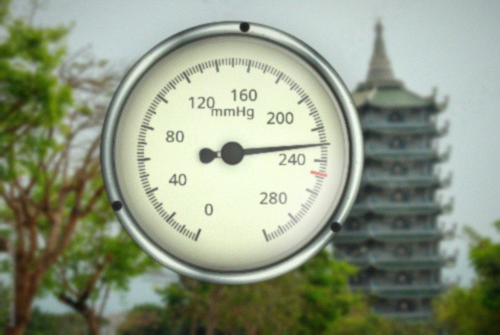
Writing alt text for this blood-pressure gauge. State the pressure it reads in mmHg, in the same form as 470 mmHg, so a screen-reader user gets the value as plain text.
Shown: 230 mmHg
